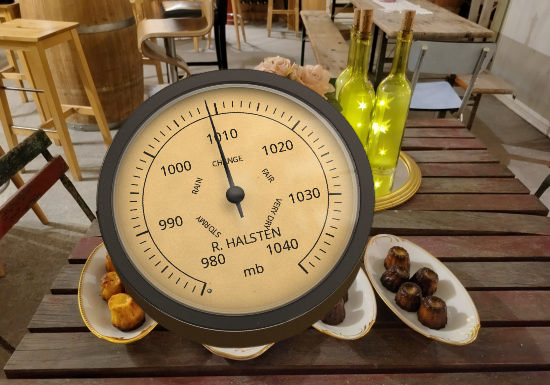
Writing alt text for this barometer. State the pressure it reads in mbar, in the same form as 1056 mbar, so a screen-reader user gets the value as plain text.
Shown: 1009 mbar
